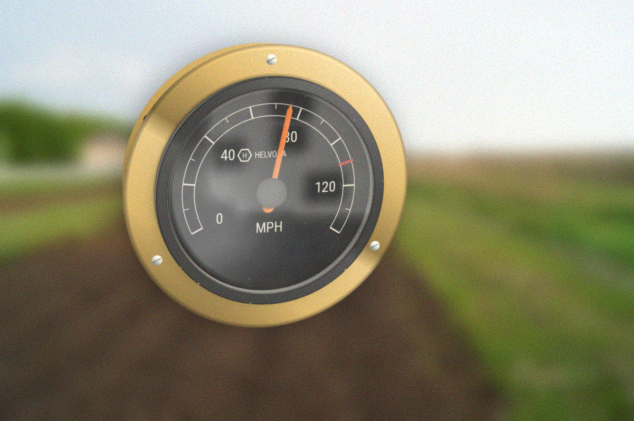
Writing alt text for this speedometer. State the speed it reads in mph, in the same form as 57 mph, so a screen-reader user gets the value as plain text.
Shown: 75 mph
